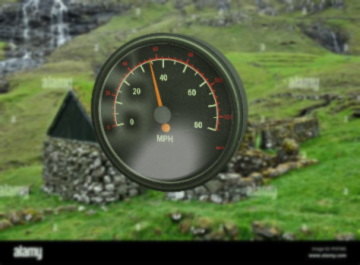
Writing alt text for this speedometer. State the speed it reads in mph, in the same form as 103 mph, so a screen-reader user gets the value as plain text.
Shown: 35 mph
